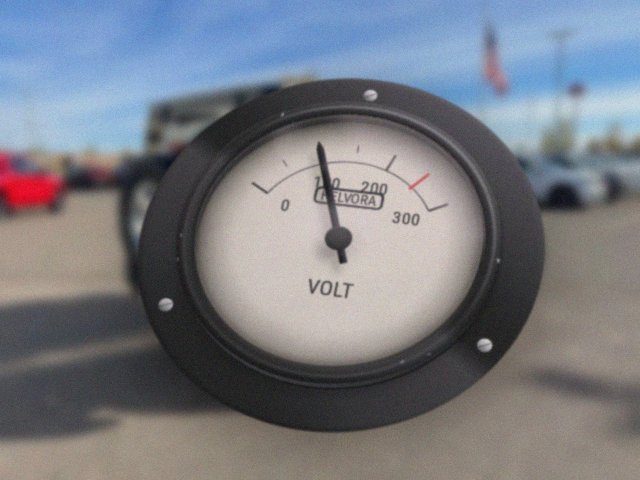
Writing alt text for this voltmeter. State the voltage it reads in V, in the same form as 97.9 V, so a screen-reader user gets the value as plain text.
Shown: 100 V
